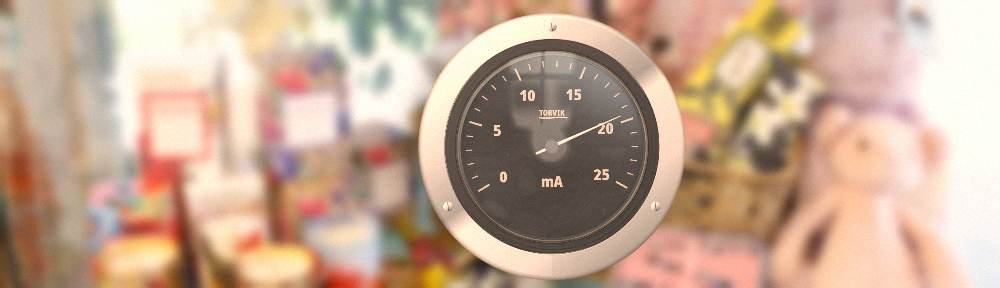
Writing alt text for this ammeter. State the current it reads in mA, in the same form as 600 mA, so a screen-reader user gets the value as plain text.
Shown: 19.5 mA
